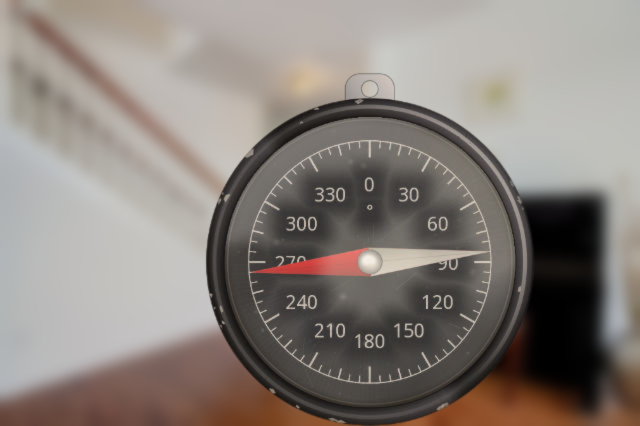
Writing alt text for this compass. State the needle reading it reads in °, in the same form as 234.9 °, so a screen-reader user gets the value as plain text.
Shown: 265 °
